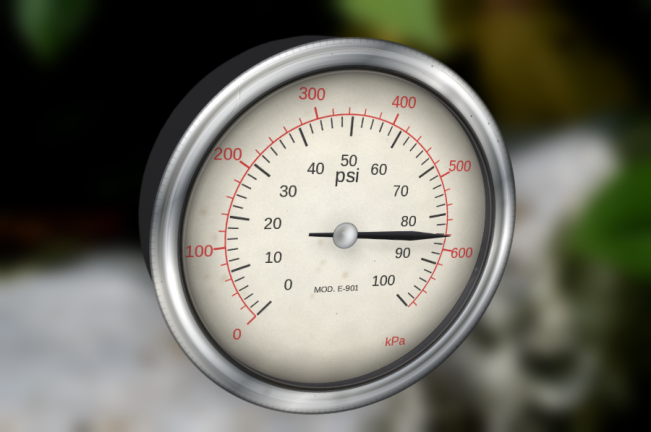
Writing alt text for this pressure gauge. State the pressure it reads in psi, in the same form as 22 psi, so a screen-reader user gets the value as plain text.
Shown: 84 psi
